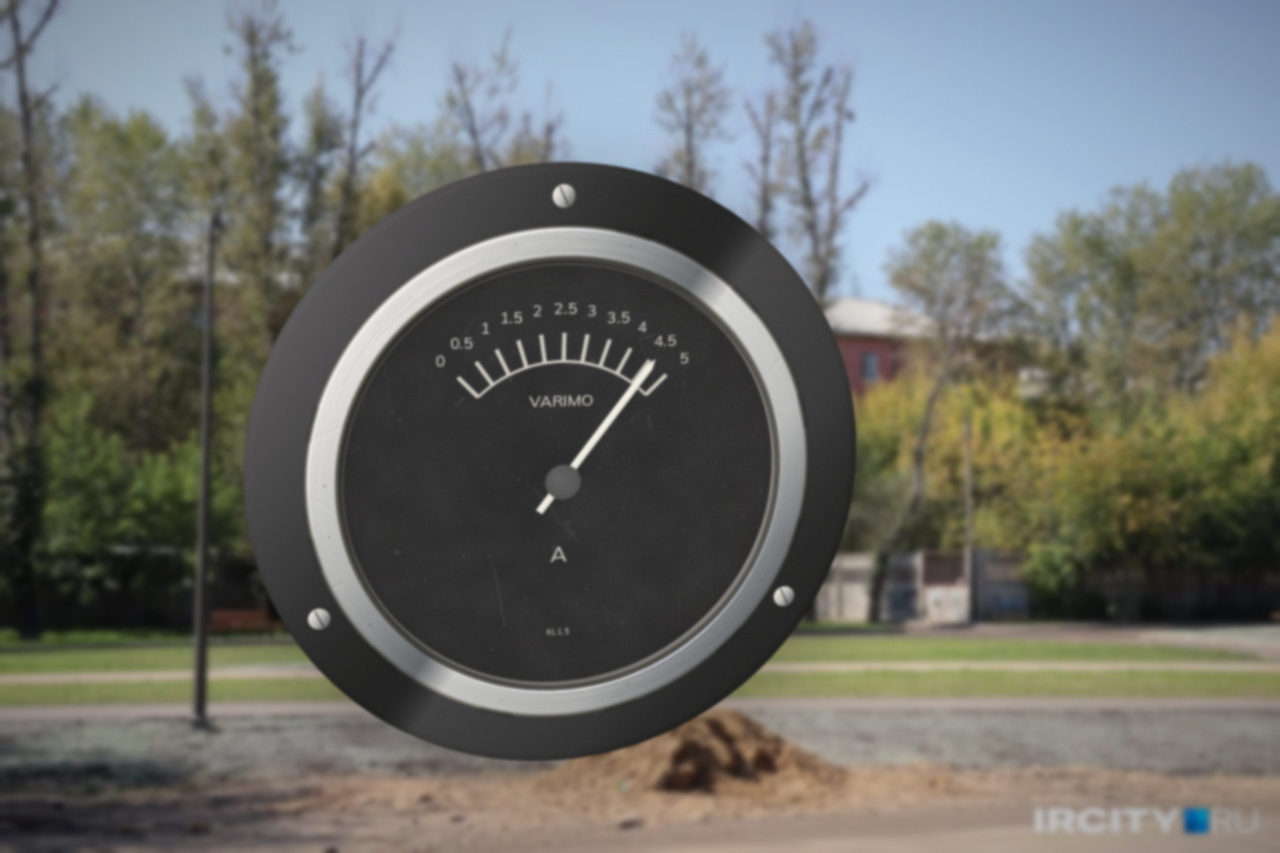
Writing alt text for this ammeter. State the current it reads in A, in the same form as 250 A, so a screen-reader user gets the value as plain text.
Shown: 4.5 A
